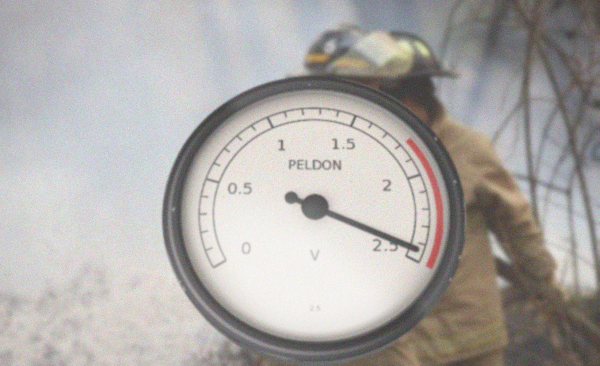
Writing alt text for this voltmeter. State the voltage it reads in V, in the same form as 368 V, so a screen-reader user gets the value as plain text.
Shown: 2.45 V
